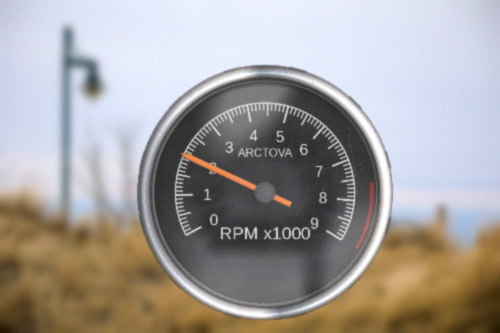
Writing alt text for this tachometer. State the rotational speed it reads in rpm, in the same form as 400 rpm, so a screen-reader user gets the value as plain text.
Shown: 2000 rpm
